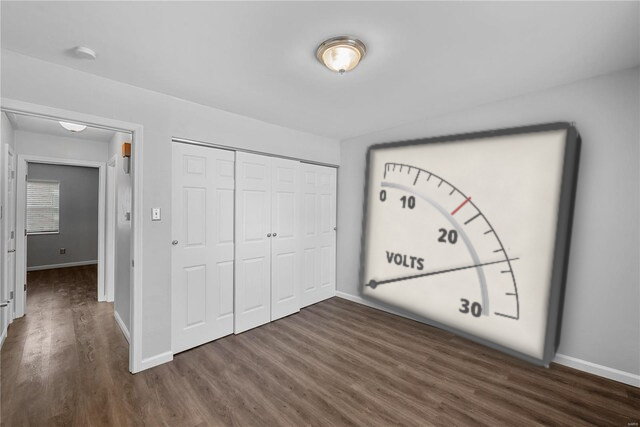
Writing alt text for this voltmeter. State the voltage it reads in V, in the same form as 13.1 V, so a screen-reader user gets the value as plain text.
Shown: 25 V
